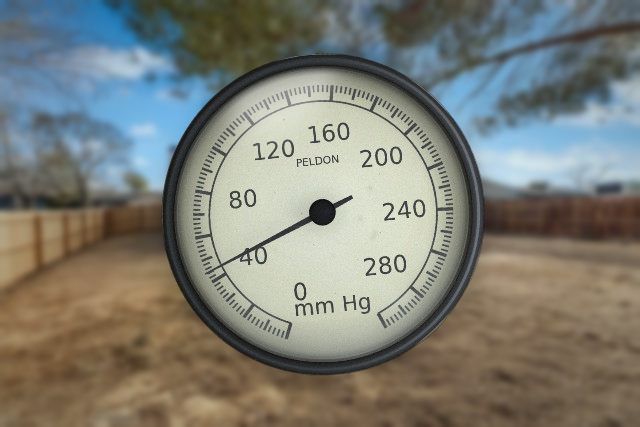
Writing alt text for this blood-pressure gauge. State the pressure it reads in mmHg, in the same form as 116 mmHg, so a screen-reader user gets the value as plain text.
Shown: 44 mmHg
